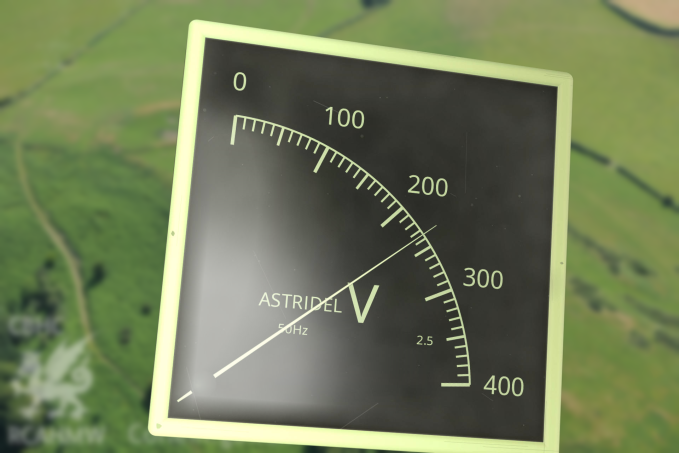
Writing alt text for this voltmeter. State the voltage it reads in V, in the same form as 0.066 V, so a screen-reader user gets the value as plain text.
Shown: 235 V
